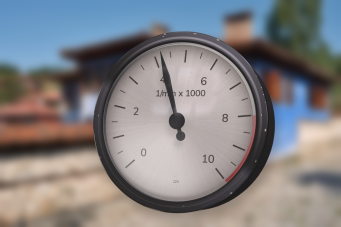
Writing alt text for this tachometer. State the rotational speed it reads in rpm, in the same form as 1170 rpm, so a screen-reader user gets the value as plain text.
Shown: 4250 rpm
